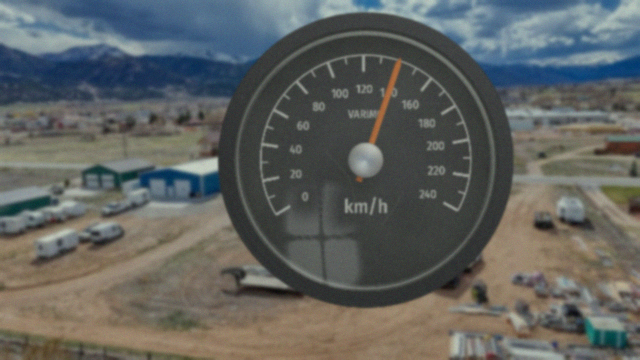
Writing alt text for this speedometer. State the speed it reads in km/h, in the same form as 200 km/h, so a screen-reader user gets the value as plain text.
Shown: 140 km/h
